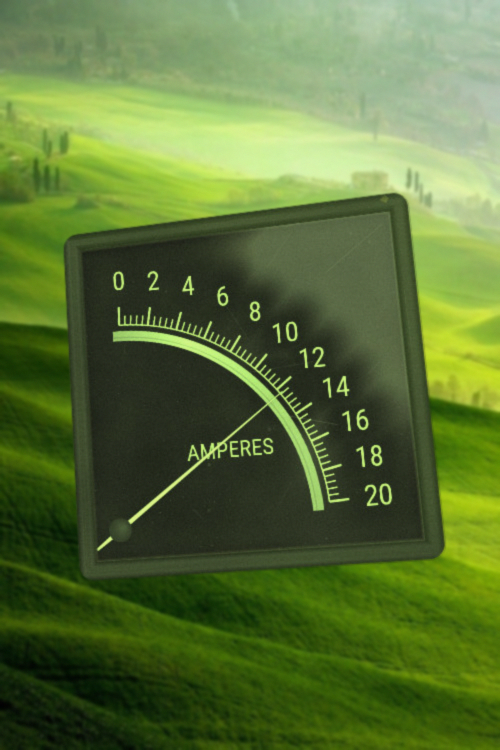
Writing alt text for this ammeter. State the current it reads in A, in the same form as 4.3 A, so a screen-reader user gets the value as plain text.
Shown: 12.4 A
